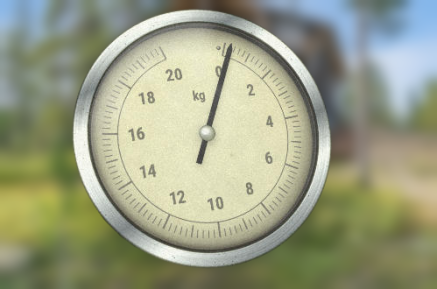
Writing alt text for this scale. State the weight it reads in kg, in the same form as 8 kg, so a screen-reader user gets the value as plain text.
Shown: 0.2 kg
